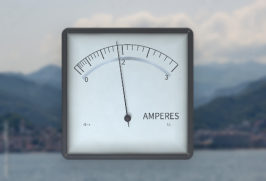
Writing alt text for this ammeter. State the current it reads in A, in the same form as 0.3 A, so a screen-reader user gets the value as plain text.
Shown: 1.9 A
